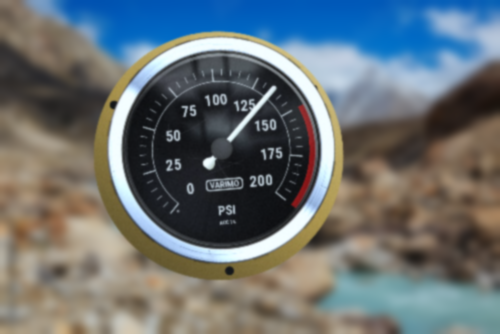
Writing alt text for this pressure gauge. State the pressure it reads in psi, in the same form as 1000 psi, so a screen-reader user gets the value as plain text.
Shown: 135 psi
